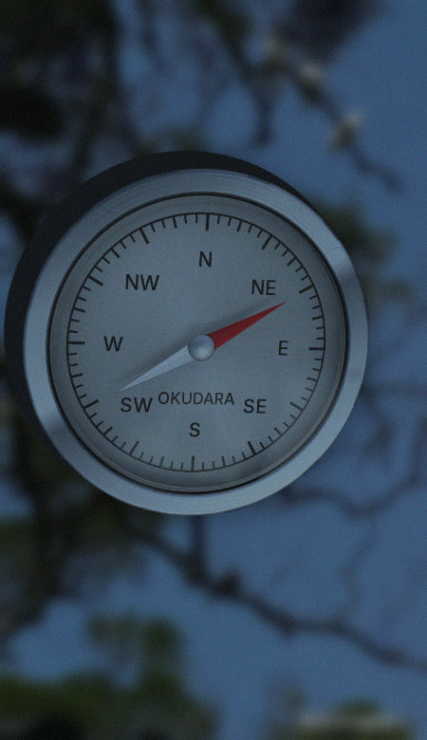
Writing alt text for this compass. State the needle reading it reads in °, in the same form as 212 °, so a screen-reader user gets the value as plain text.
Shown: 60 °
